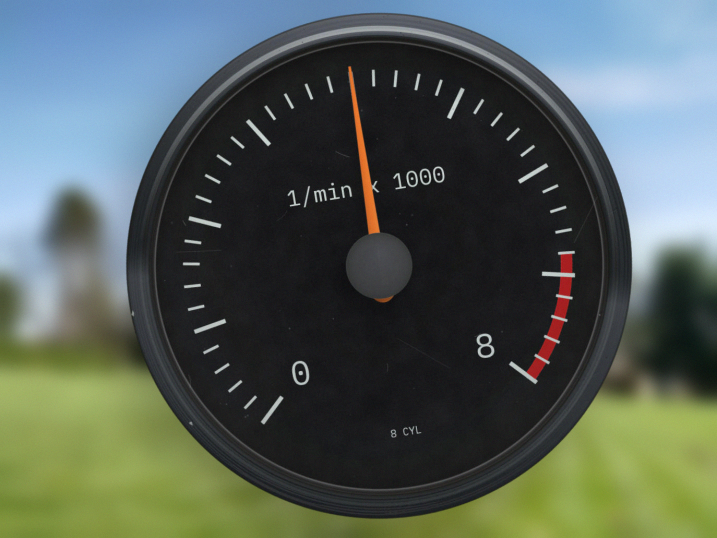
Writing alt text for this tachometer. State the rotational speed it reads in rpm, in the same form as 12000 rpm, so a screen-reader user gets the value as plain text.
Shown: 4000 rpm
